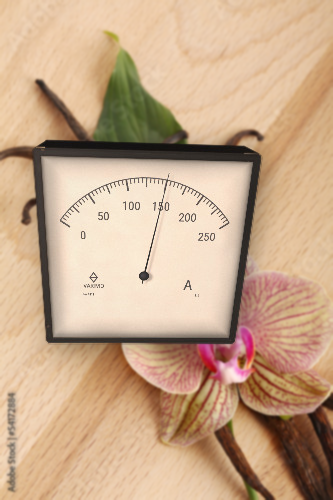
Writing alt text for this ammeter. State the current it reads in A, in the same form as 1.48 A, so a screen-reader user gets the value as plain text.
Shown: 150 A
